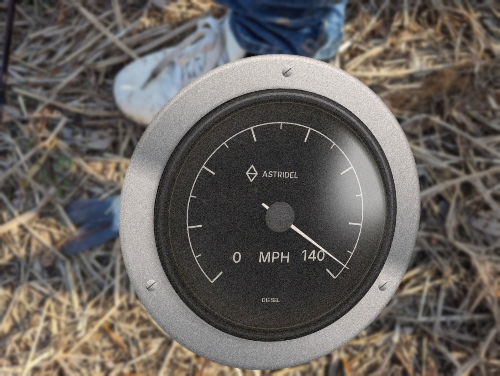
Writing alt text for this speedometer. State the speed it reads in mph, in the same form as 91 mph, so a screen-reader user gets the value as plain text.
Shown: 135 mph
